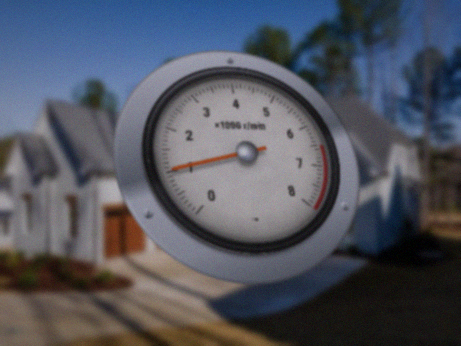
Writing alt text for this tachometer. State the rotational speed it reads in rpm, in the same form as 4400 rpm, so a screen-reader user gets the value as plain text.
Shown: 1000 rpm
